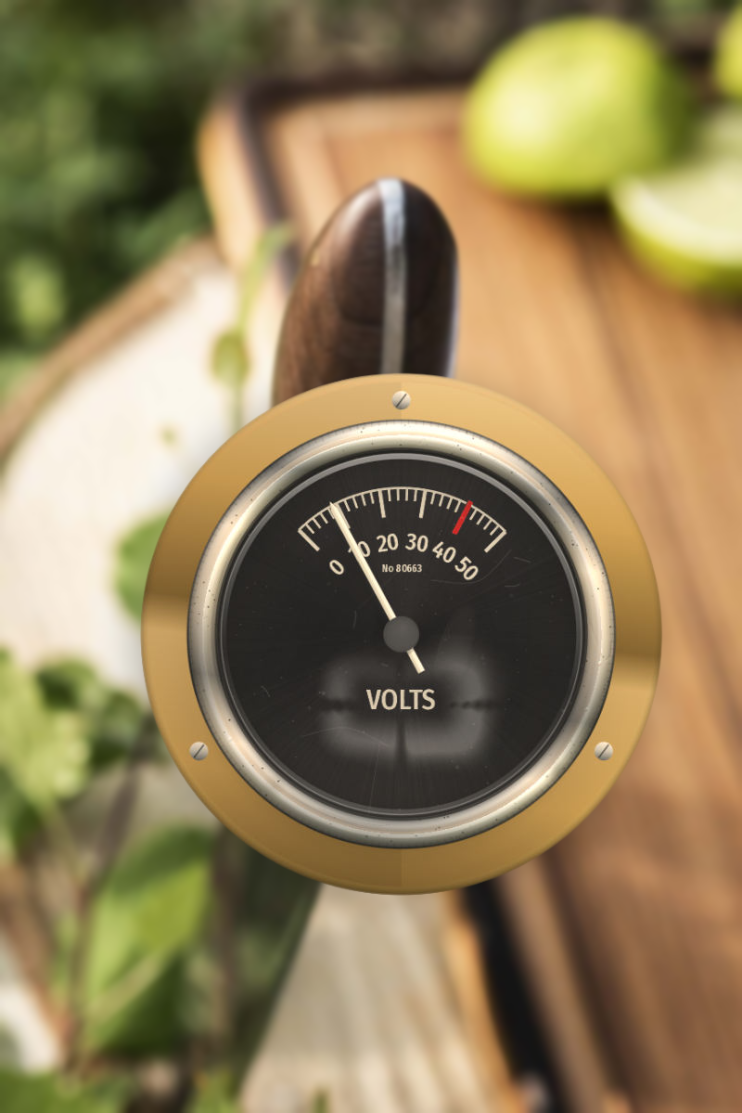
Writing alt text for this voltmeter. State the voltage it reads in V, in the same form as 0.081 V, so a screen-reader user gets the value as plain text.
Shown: 9 V
